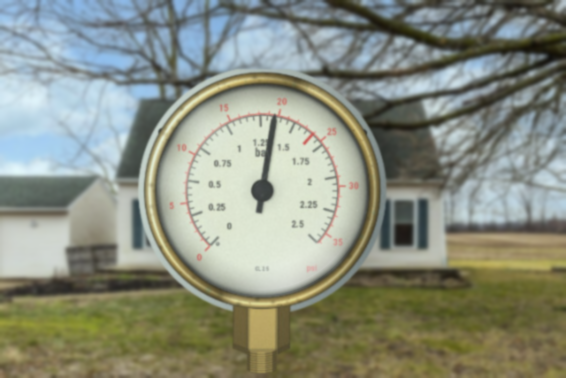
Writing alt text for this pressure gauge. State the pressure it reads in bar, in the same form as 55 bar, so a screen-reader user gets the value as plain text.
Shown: 1.35 bar
